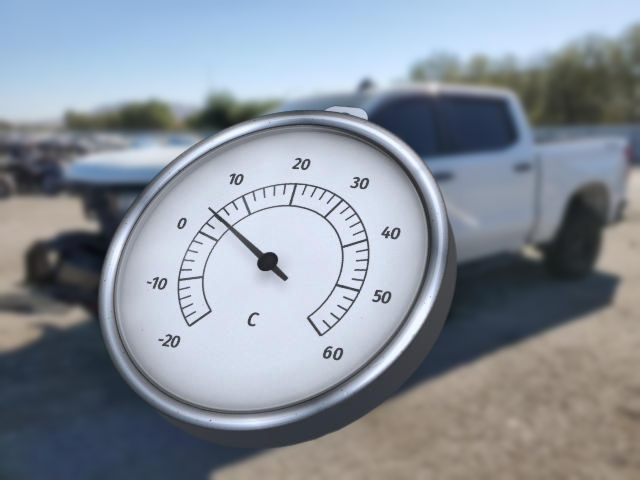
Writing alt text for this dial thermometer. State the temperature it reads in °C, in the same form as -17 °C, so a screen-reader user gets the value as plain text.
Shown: 4 °C
